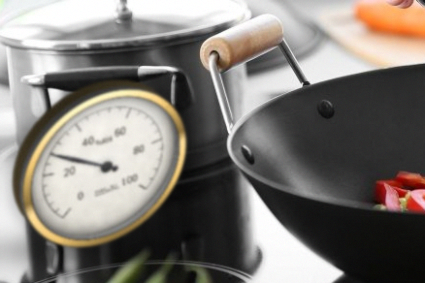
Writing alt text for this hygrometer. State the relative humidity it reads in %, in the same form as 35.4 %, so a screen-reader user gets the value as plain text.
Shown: 28 %
